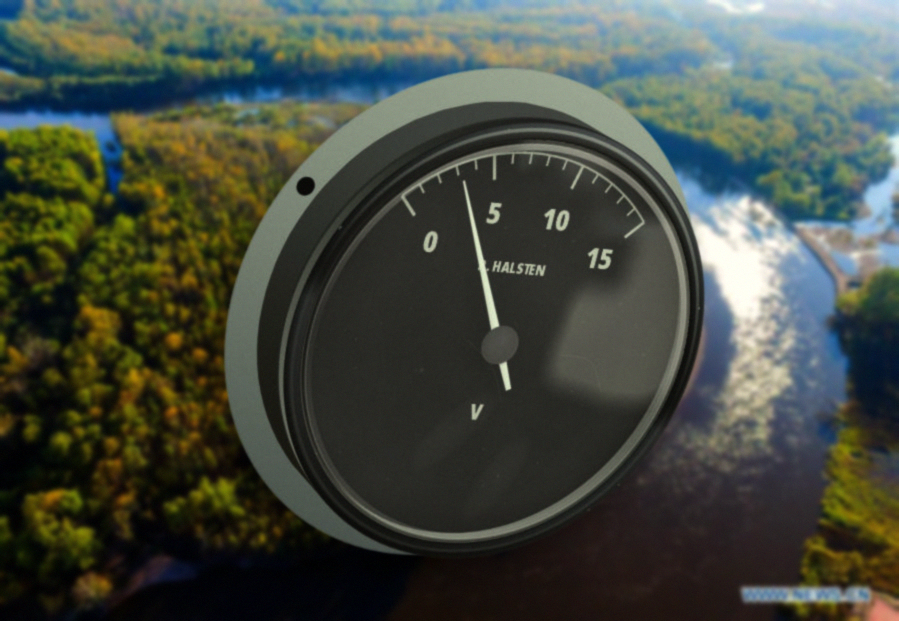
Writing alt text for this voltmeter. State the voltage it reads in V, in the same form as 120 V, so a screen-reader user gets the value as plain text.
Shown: 3 V
